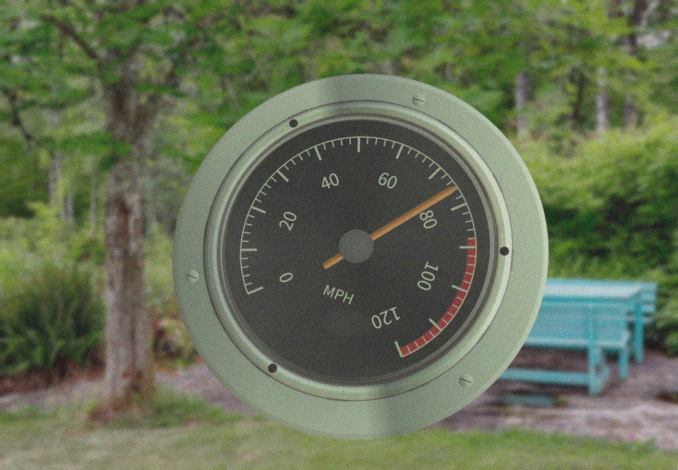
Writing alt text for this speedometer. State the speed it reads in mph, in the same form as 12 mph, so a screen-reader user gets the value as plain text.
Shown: 76 mph
